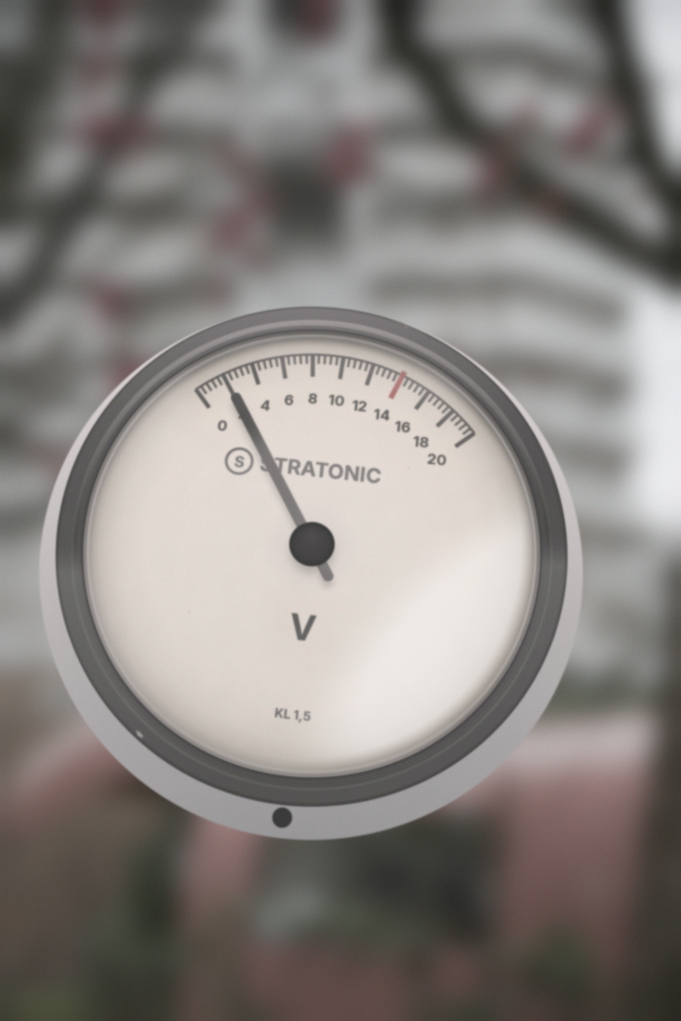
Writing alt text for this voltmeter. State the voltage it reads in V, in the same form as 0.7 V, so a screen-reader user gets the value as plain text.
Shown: 2 V
